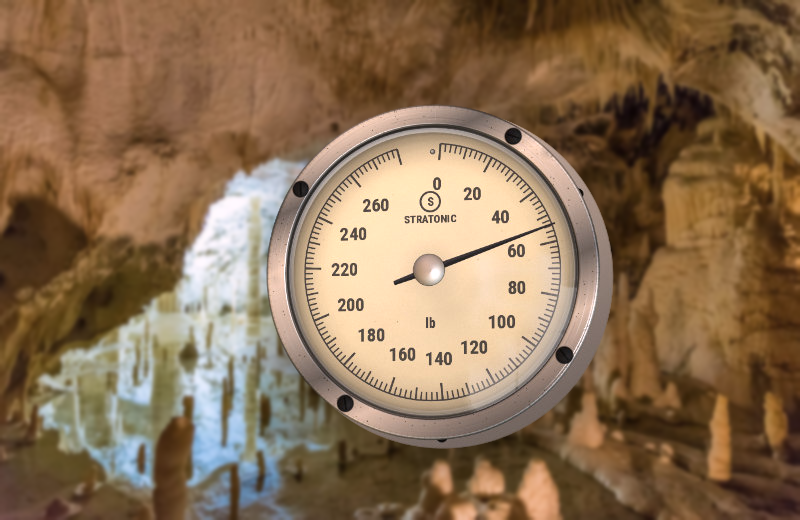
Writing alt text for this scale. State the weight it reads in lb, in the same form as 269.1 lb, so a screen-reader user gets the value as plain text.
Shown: 54 lb
